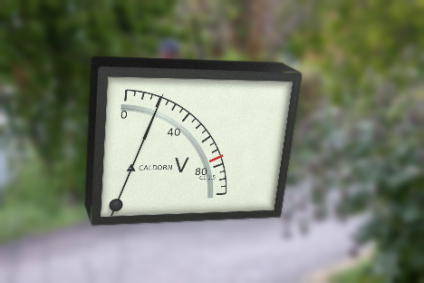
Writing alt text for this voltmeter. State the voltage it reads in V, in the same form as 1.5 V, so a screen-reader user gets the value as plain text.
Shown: 20 V
